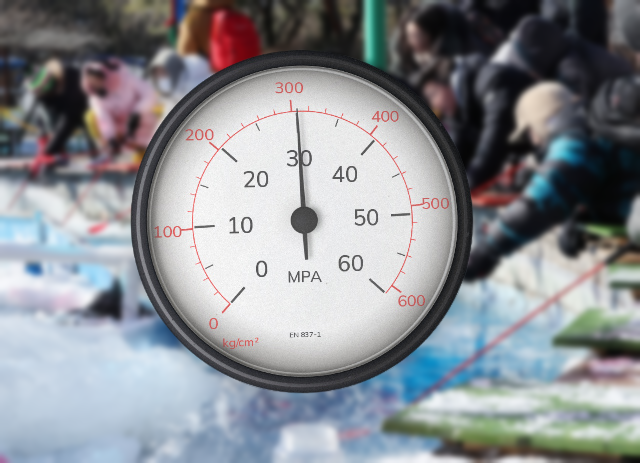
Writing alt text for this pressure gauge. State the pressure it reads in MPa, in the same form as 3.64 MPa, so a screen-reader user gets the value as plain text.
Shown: 30 MPa
